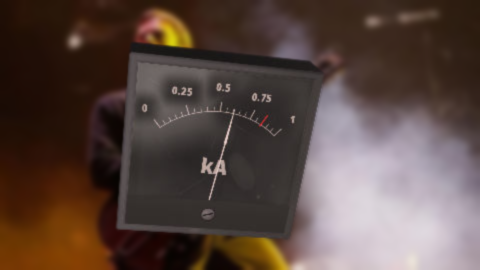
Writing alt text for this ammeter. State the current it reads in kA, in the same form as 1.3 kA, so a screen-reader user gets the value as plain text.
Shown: 0.6 kA
